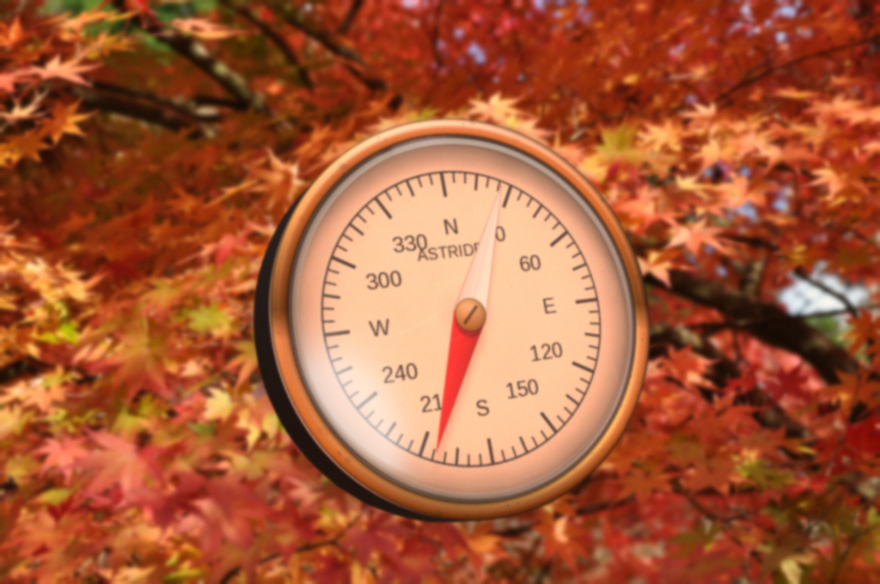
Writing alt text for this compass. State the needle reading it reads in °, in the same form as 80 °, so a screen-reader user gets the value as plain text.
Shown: 205 °
